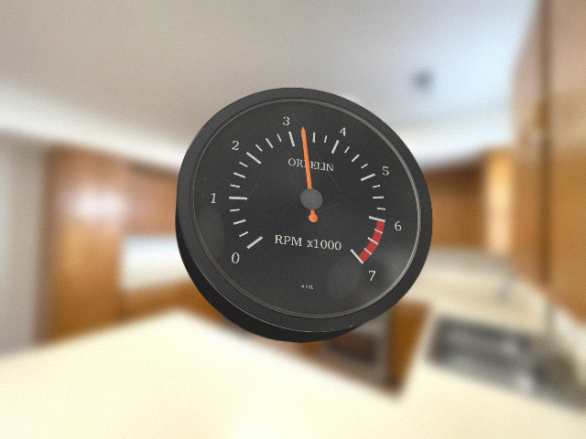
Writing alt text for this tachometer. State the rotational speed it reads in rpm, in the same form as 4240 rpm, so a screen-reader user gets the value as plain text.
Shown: 3250 rpm
